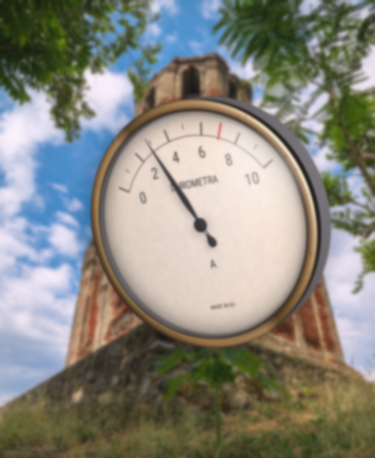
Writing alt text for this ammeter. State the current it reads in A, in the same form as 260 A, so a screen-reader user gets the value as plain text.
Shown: 3 A
